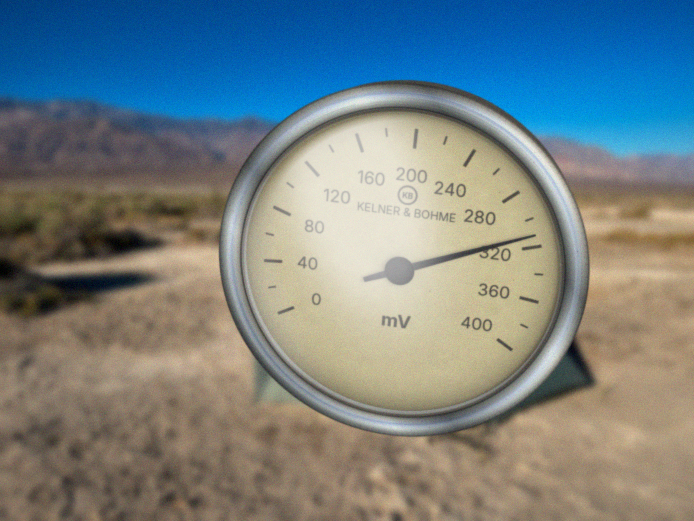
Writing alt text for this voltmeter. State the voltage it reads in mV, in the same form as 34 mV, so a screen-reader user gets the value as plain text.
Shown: 310 mV
